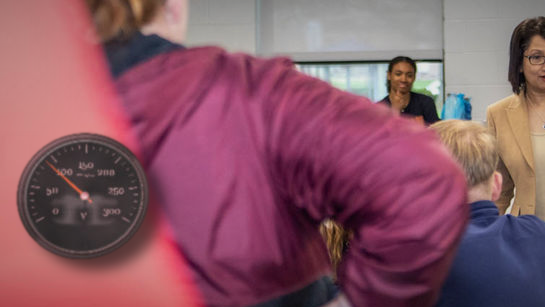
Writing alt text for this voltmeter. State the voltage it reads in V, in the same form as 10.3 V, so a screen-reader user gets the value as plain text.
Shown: 90 V
